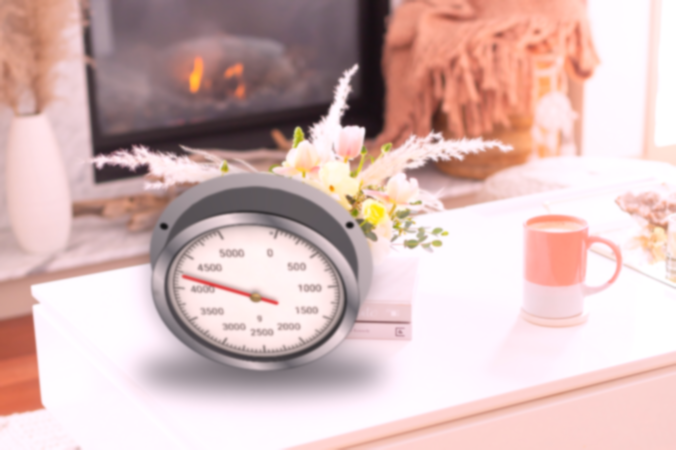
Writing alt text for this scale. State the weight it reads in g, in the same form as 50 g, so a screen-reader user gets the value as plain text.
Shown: 4250 g
